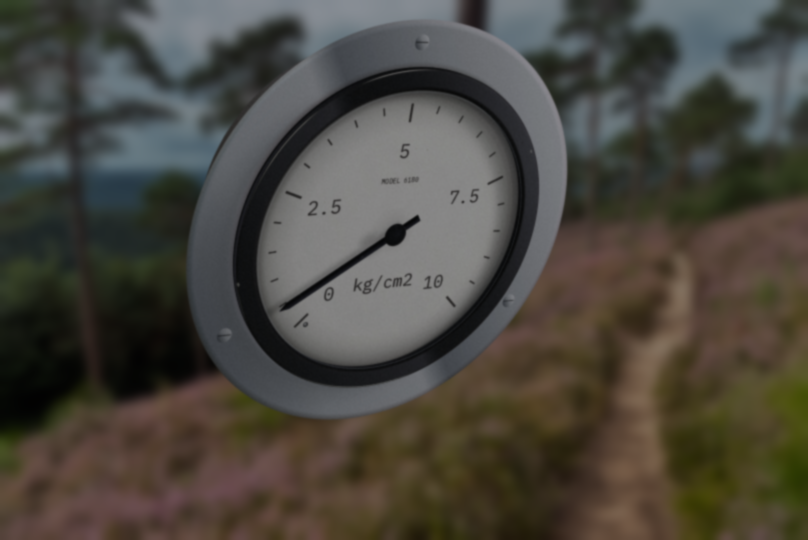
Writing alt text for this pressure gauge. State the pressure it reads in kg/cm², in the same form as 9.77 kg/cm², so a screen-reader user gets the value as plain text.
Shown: 0.5 kg/cm²
